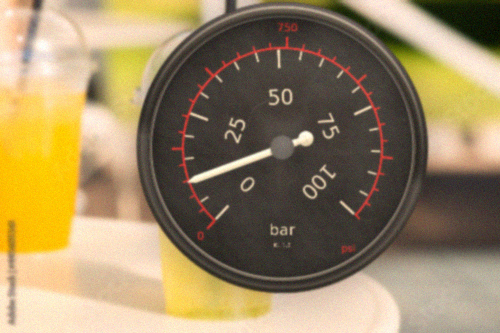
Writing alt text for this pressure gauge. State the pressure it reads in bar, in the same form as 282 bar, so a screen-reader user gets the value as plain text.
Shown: 10 bar
